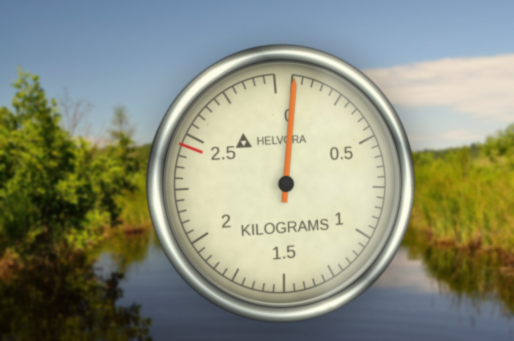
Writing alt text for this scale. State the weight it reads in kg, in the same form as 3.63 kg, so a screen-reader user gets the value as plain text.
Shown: 0 kg
